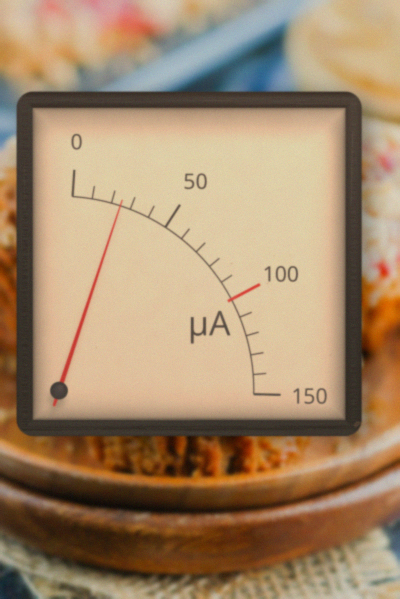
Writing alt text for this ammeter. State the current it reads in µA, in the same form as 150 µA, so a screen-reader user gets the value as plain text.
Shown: 25 µA
